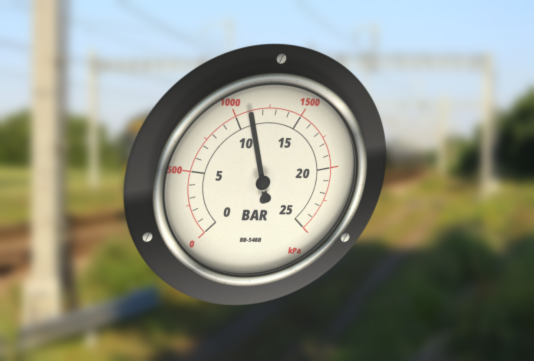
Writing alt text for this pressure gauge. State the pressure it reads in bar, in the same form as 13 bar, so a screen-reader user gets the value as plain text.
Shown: 11 bar
